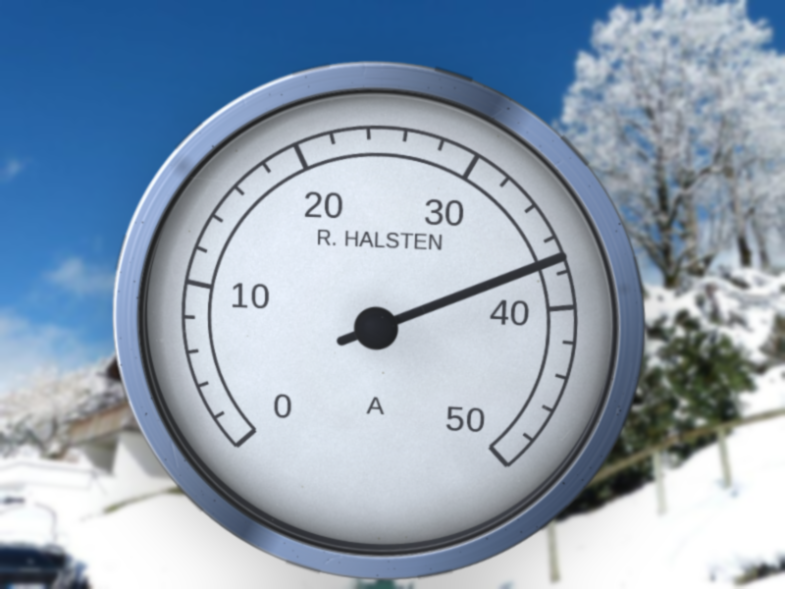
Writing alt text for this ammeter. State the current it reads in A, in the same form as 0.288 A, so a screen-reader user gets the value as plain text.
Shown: 37 A
